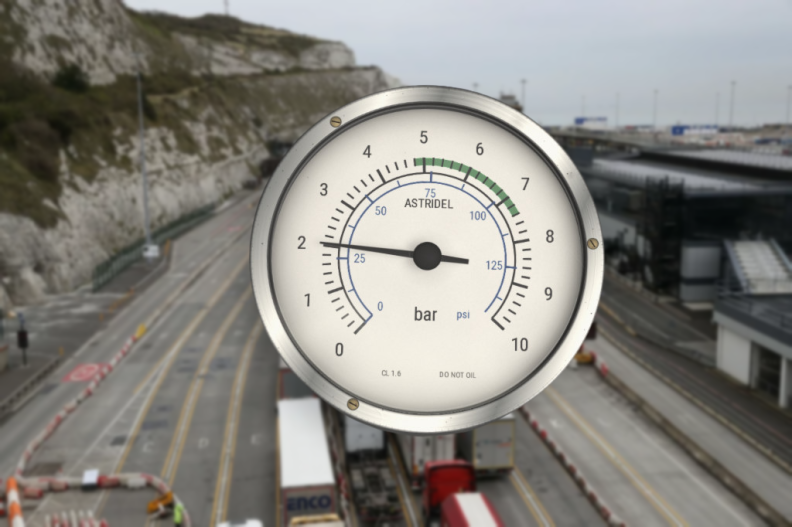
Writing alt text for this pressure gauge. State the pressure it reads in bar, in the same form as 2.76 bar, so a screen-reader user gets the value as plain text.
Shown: 2 bar
